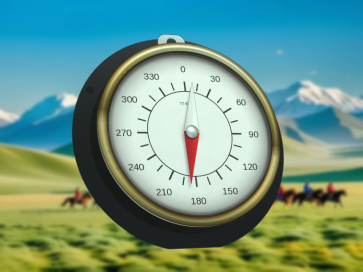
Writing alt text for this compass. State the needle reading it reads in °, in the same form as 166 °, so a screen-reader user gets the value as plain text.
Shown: 187.5 °
